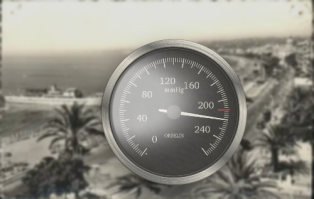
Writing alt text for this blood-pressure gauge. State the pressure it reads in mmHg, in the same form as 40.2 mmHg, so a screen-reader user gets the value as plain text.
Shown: 220 mmHg
